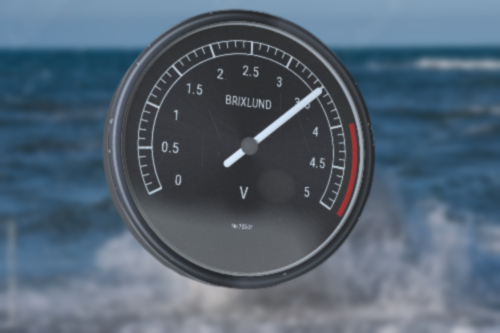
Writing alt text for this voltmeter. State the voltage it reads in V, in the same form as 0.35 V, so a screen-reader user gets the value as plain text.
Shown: 3.5 V
